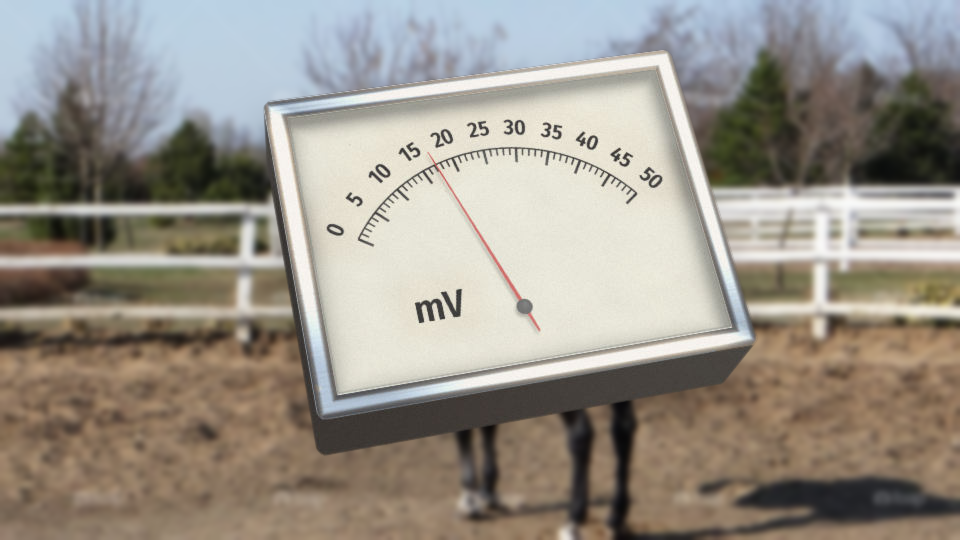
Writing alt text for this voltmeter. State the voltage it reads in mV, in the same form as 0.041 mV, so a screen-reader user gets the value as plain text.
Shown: 17 mV
